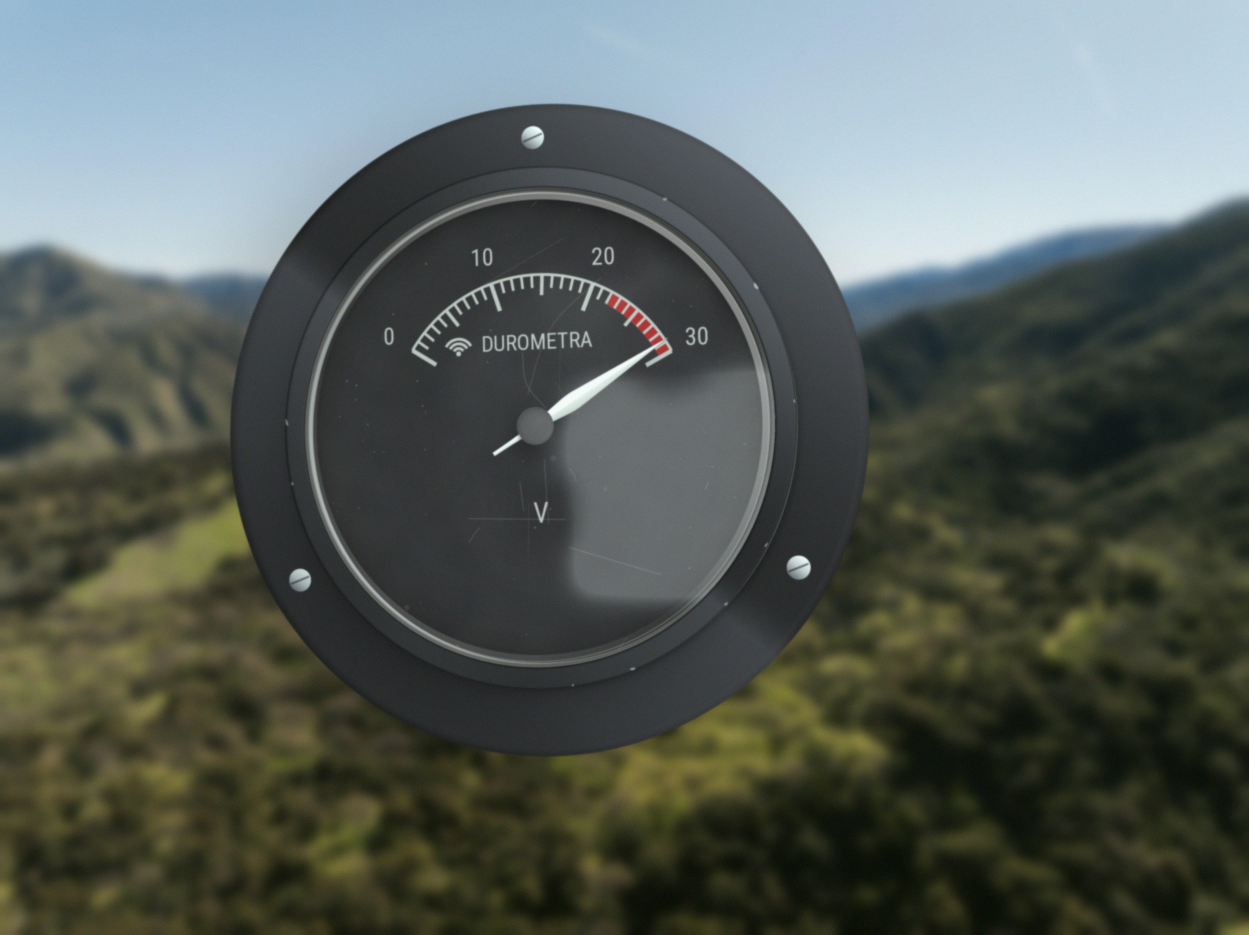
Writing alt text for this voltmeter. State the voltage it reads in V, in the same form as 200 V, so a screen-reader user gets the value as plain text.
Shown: 29 V
